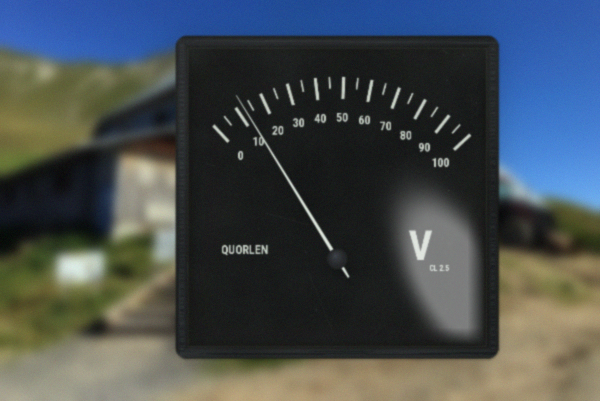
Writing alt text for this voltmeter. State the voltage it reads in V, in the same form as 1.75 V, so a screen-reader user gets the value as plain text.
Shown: 12.5 V
